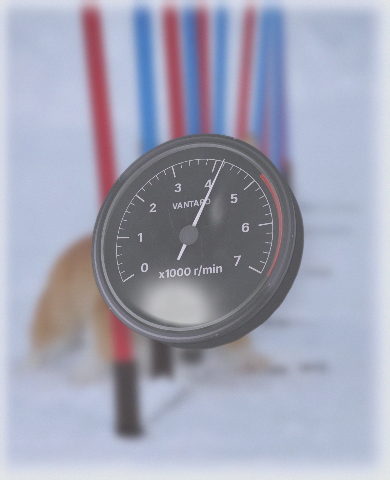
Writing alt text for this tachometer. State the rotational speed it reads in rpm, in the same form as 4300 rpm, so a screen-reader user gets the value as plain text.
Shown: 4200 rpm
